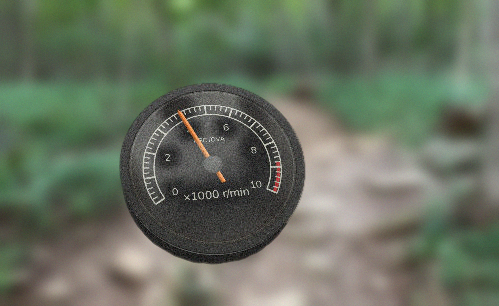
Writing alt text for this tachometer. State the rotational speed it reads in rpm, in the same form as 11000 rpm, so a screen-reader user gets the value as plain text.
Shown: 4000 rpm
